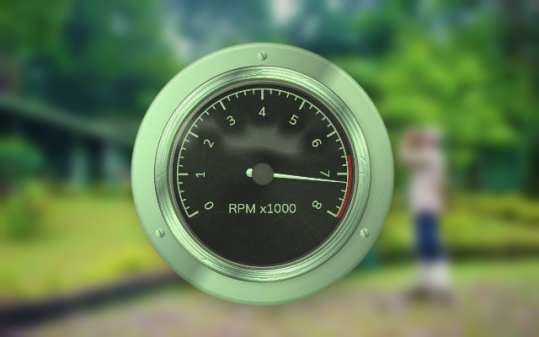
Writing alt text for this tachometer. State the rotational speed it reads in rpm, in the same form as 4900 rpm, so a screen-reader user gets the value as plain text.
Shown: 7200 rpm
